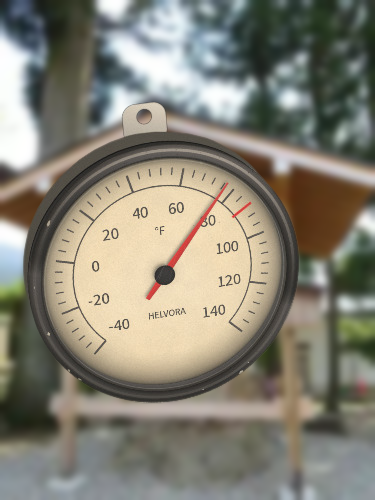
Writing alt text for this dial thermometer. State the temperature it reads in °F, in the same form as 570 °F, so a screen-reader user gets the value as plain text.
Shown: 76 °F
